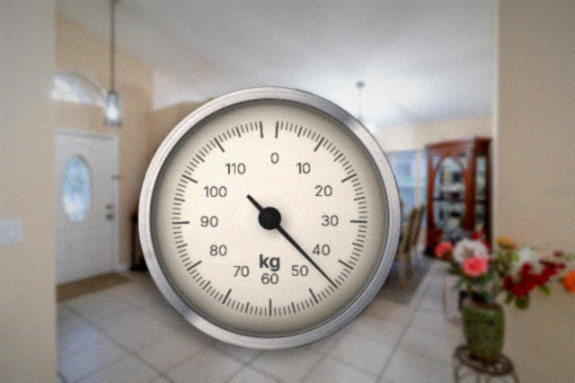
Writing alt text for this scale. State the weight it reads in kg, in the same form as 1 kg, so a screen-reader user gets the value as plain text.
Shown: 45 kg
